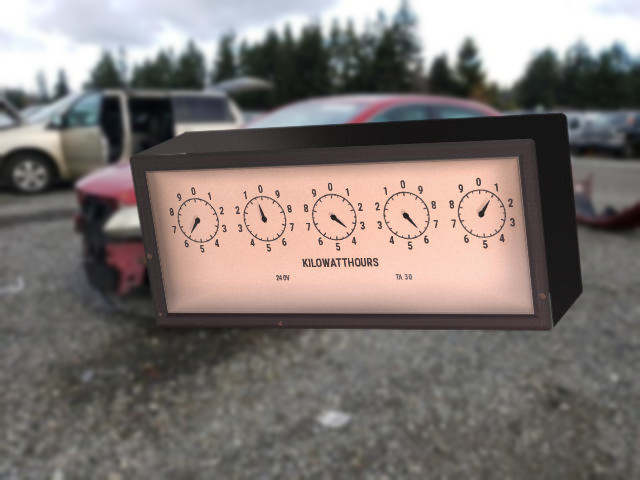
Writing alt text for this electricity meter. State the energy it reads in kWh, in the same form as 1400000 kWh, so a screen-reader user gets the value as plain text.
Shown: 60361 kWh
